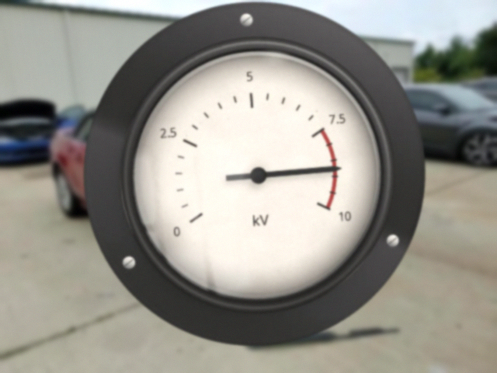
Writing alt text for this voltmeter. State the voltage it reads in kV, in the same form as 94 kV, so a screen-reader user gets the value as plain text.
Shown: 8.75 kV
